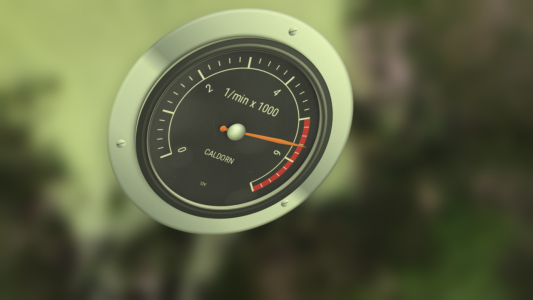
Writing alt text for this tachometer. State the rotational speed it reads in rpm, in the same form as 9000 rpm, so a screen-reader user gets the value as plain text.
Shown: 5600 rpm
